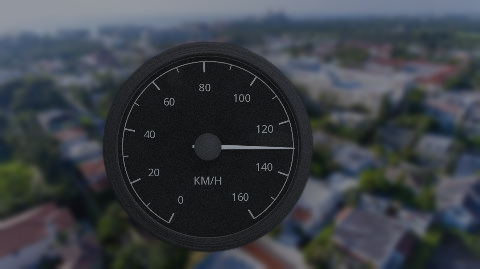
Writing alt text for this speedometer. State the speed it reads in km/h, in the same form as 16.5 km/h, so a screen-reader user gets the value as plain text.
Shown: 130 km/h
